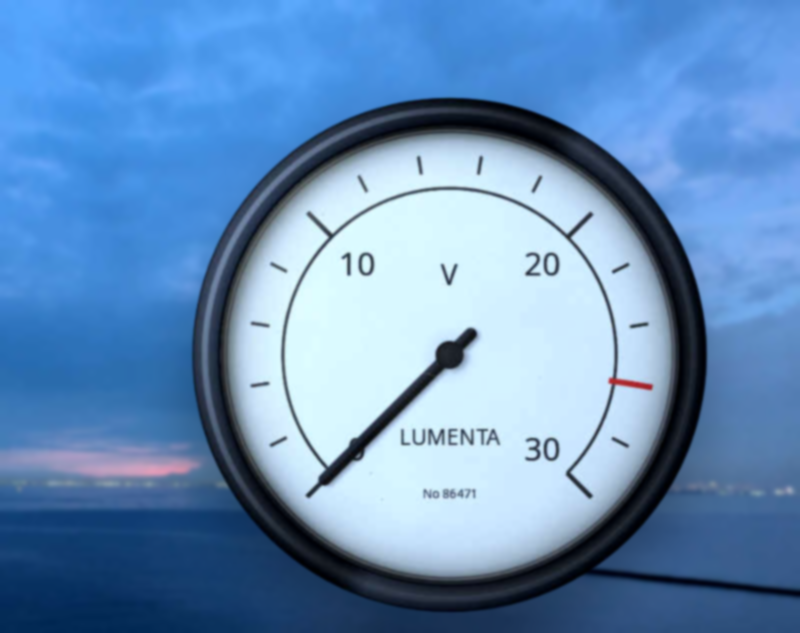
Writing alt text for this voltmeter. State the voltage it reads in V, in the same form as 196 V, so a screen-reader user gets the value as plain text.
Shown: 0 V
